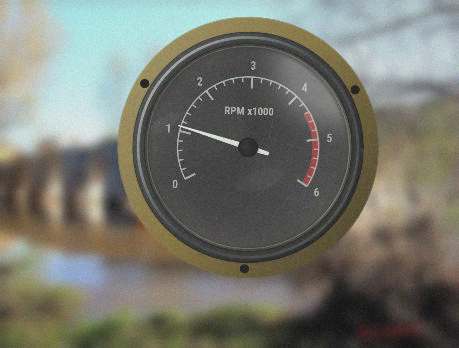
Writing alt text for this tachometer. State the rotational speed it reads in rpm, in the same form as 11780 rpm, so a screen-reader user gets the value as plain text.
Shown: 1100 rpm
